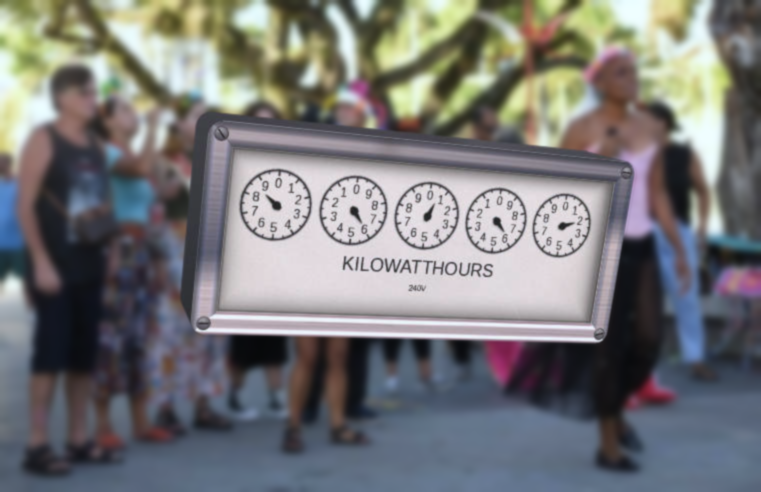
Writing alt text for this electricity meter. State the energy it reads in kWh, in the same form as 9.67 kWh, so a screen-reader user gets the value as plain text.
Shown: 86062 kWh
